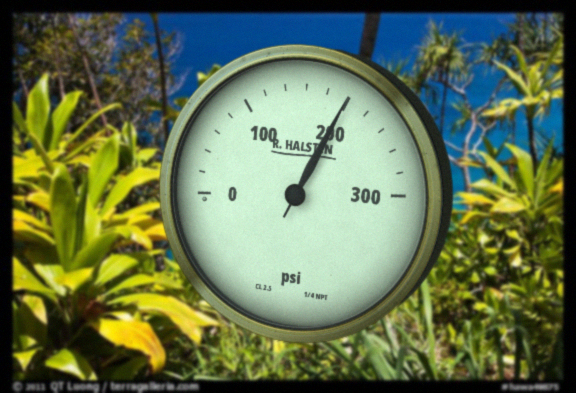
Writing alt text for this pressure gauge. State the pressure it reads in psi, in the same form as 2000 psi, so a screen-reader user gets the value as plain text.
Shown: 200 psi
